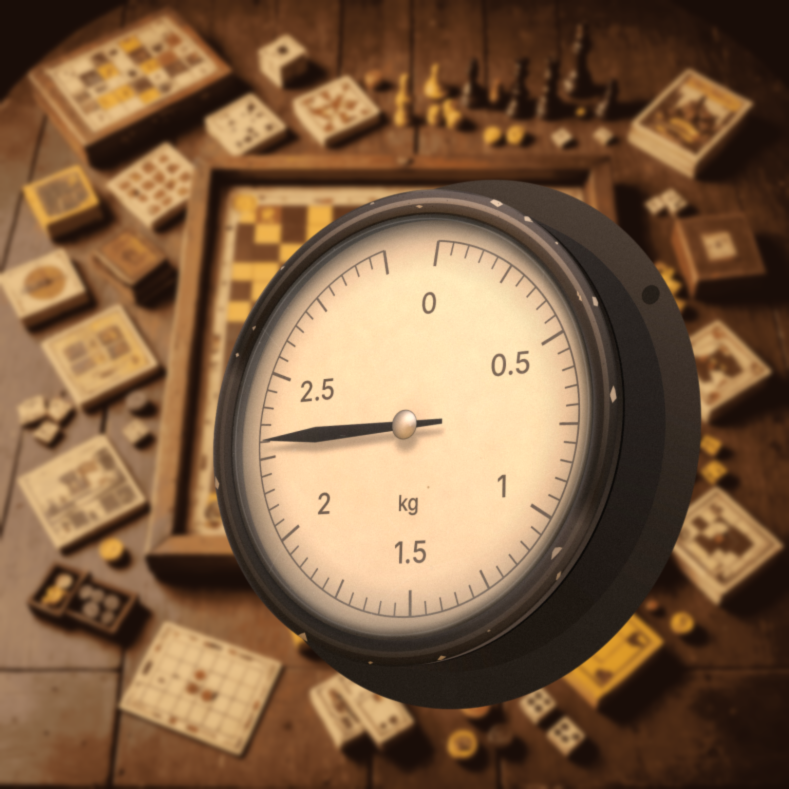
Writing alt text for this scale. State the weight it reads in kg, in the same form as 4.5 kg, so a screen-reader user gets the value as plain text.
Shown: 2.3 kg
